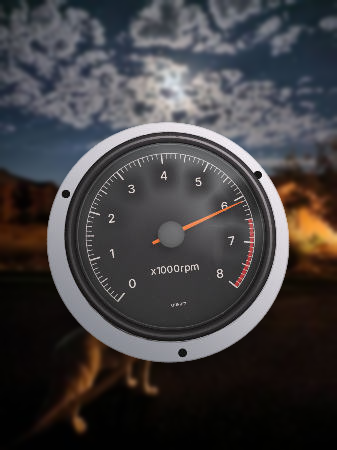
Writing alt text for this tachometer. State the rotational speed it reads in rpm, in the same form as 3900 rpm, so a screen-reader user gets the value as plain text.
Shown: 6100 rpm
